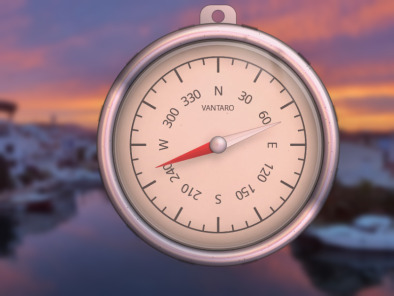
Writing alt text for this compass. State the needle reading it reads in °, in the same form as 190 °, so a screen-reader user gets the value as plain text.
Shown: 250 °
